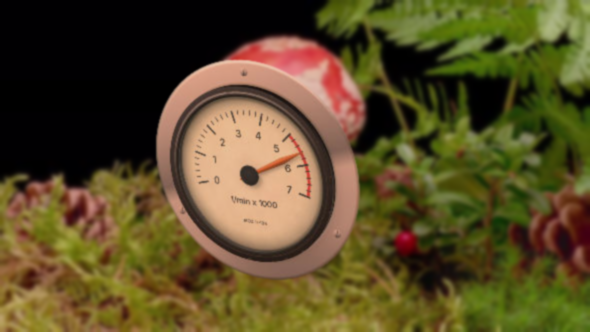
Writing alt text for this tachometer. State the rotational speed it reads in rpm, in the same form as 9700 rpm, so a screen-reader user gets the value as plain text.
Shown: 5600 rpm
